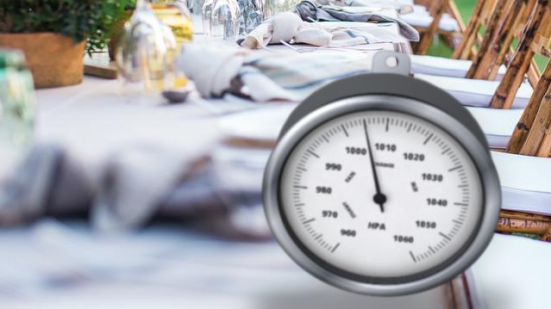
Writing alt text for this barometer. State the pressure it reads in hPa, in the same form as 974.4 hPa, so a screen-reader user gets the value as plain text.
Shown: 1005 hPa
